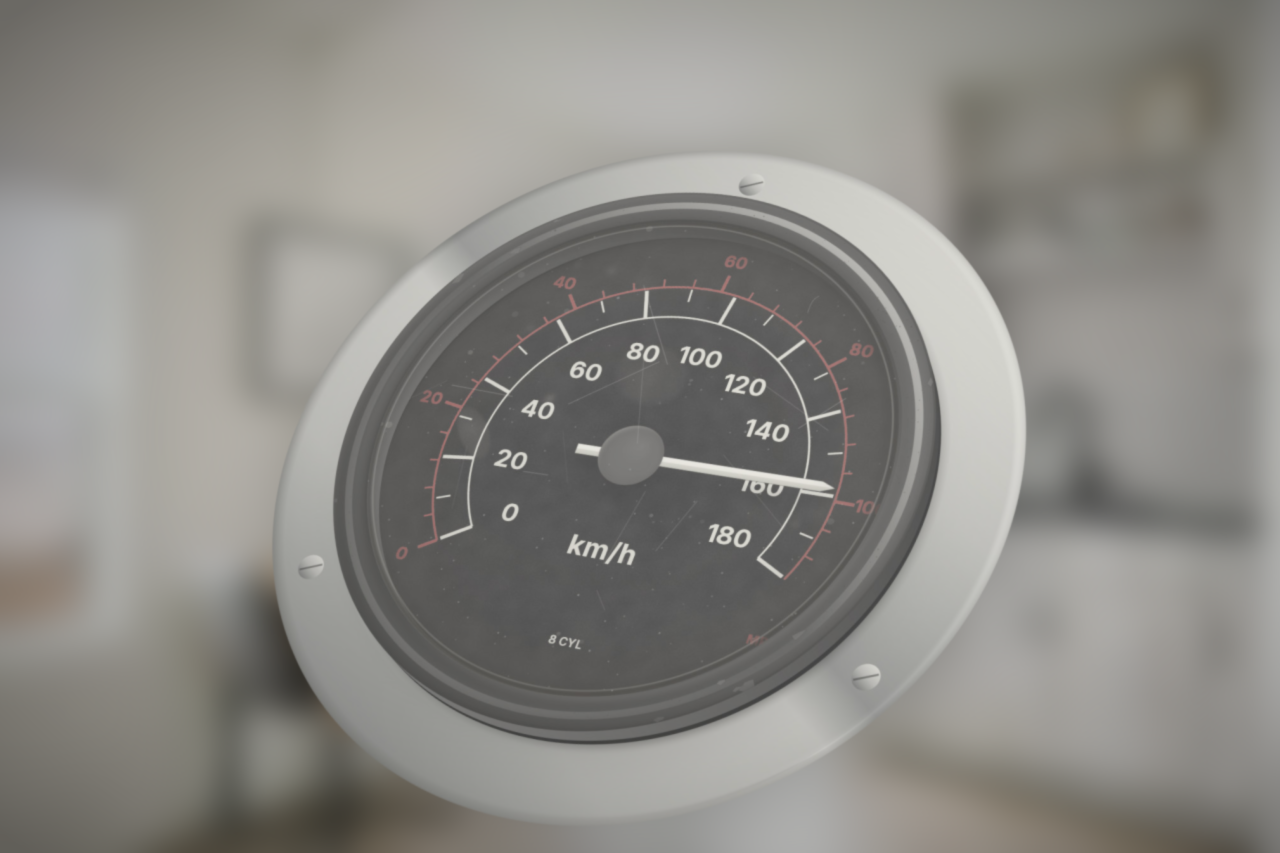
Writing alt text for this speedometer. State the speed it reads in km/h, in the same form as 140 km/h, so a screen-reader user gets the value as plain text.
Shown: 160 km/h
